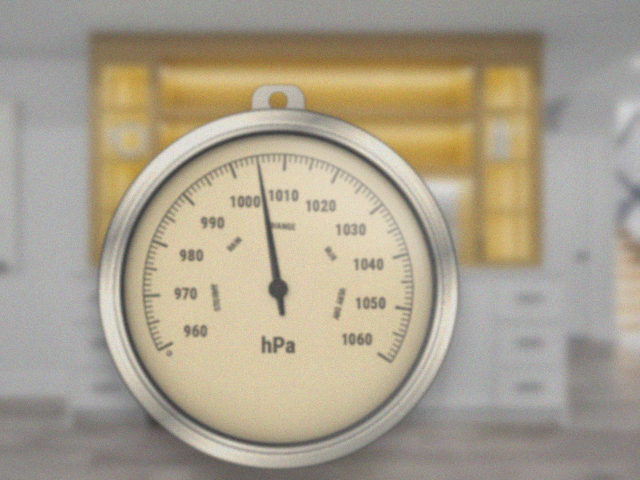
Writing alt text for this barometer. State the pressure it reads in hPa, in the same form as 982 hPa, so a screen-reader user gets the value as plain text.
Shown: 1005 hPa
